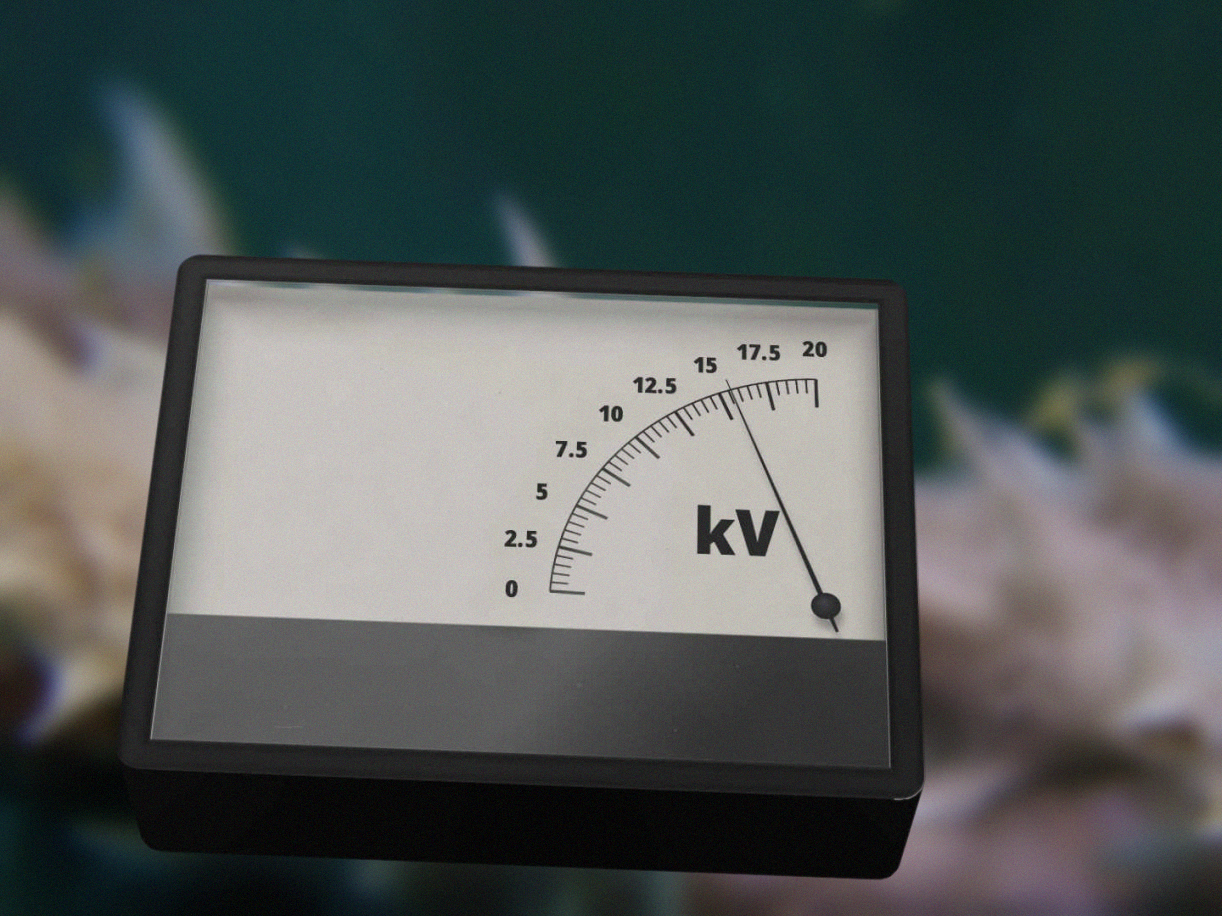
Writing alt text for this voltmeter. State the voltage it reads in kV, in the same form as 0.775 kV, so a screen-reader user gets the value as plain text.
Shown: 15.5 kV
